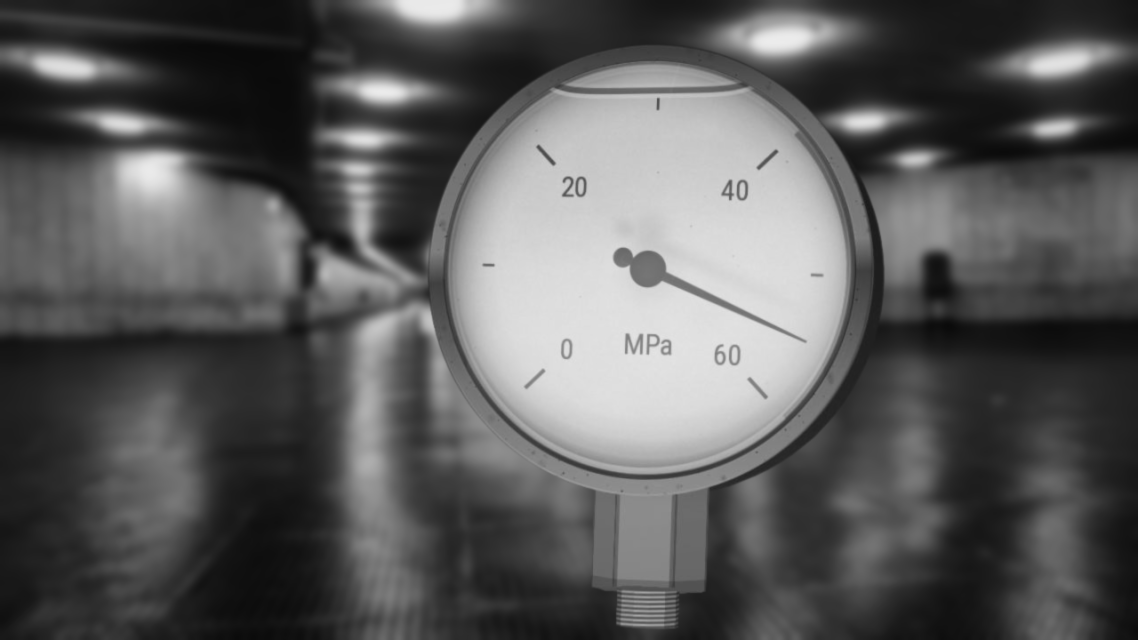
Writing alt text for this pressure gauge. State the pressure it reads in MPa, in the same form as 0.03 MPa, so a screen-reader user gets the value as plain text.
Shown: 55 MPa
